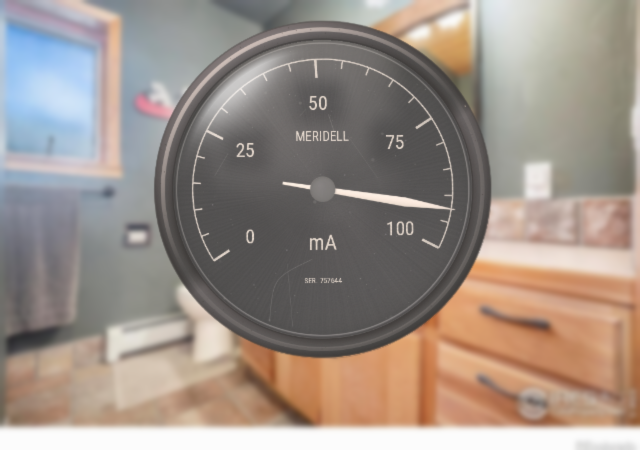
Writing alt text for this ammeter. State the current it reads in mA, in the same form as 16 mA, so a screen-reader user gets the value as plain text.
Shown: 92.5 mA
